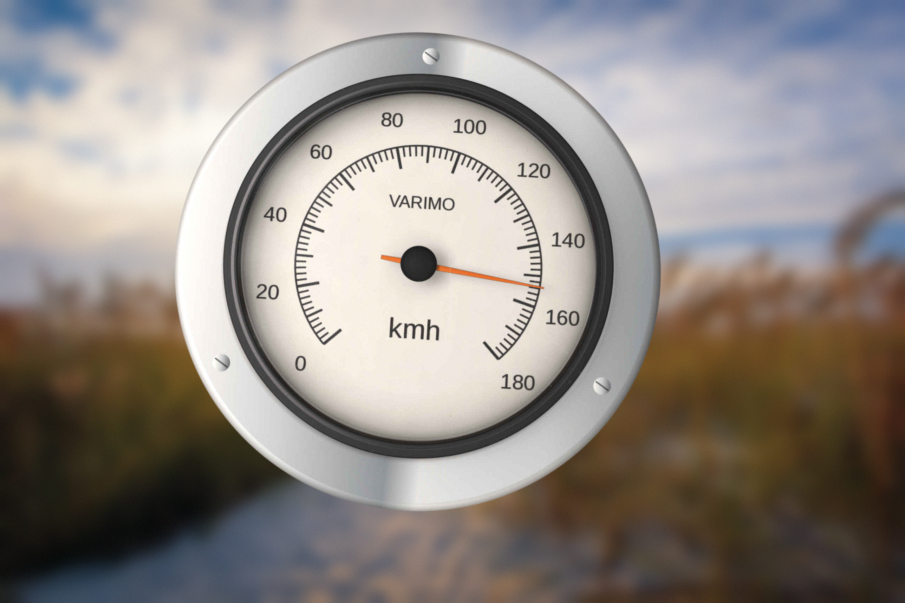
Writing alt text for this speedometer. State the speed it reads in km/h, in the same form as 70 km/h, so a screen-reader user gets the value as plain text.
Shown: 154 km/h
